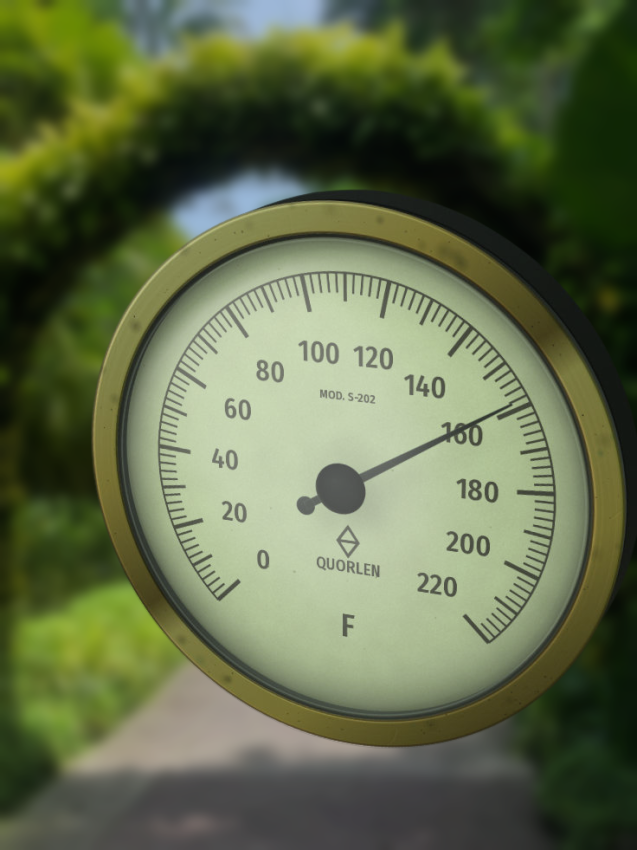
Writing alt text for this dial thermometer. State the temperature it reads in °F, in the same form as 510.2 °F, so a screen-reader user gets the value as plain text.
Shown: 158 °F
